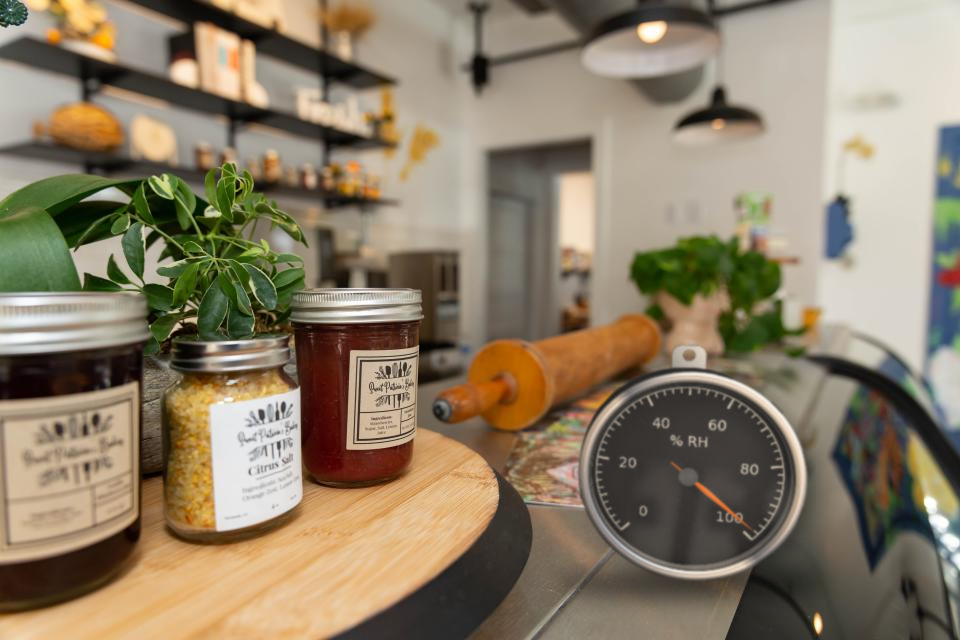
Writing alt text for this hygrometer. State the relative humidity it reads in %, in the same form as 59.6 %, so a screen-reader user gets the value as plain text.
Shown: 98 %
